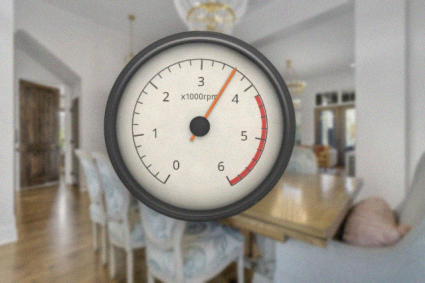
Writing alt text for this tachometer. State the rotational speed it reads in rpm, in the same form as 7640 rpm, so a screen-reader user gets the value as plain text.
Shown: 3600 rpm
